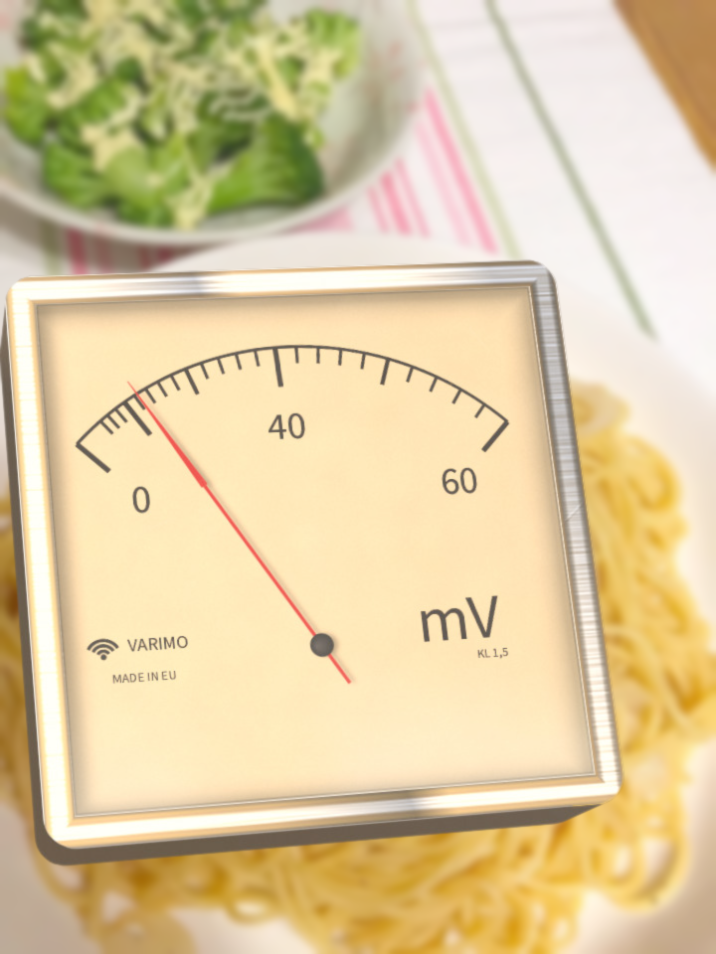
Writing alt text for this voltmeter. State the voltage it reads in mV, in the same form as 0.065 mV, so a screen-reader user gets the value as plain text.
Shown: 22 mV
